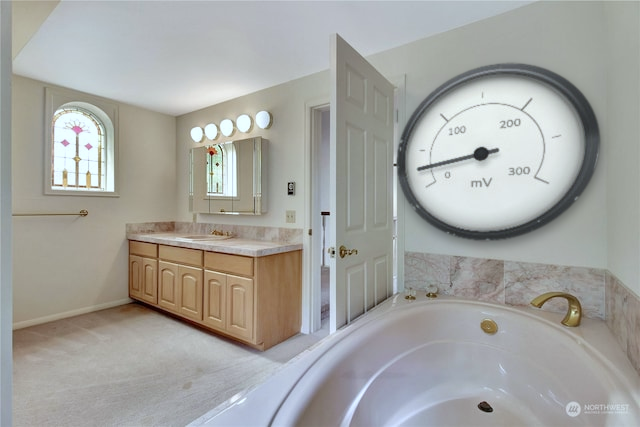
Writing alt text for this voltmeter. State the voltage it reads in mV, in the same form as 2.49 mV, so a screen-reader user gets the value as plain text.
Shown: 25 mV
